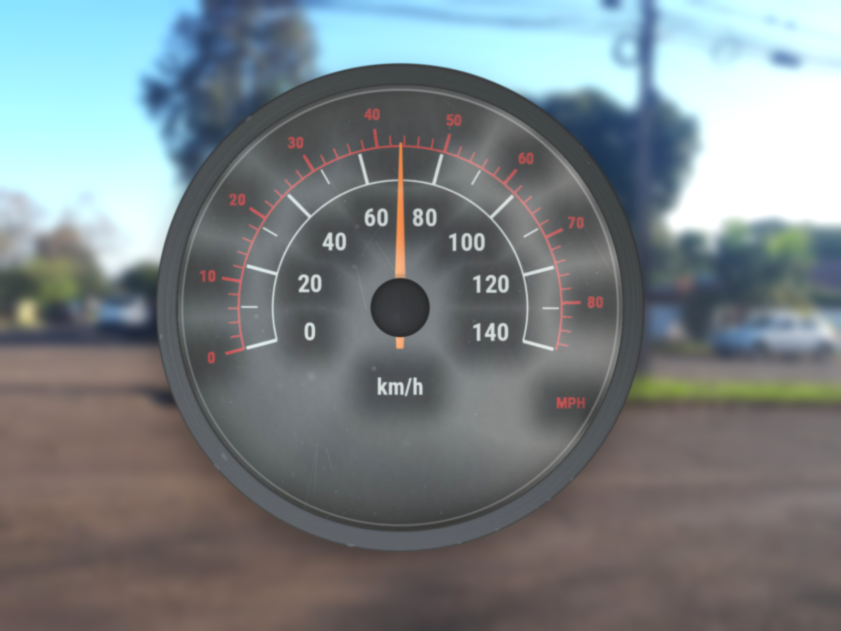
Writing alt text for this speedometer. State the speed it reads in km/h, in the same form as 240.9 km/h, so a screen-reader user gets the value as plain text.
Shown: 70 km/h
